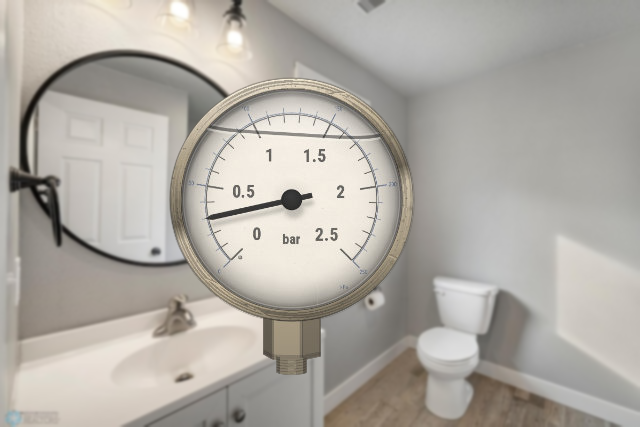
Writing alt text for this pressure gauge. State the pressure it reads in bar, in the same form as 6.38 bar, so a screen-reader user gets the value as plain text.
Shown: 0.3 bar
